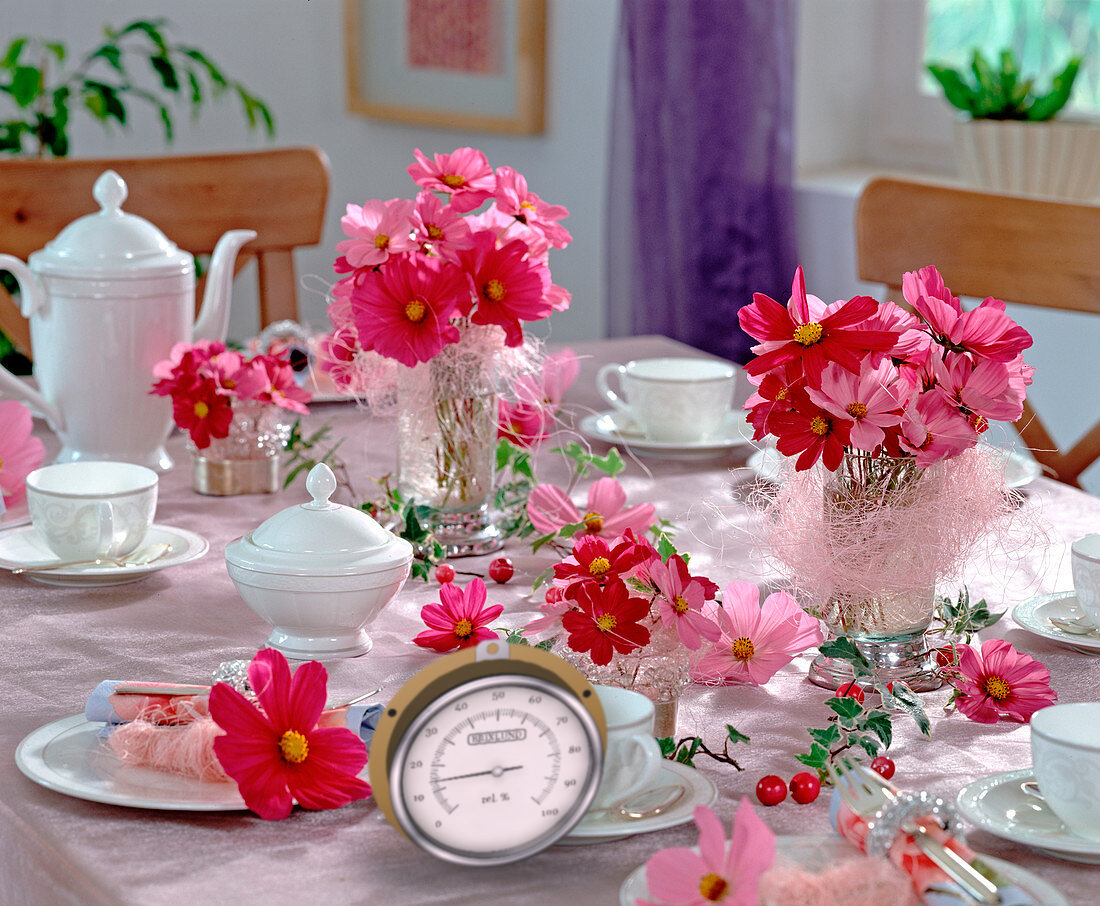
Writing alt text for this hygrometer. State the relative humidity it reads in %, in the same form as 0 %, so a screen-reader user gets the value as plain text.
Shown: 15 %
